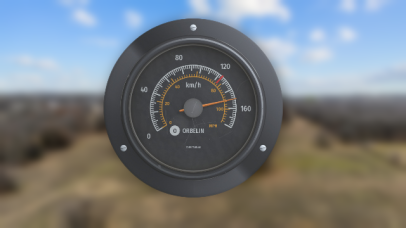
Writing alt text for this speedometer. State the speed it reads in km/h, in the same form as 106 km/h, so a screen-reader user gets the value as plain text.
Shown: 150 km/h
